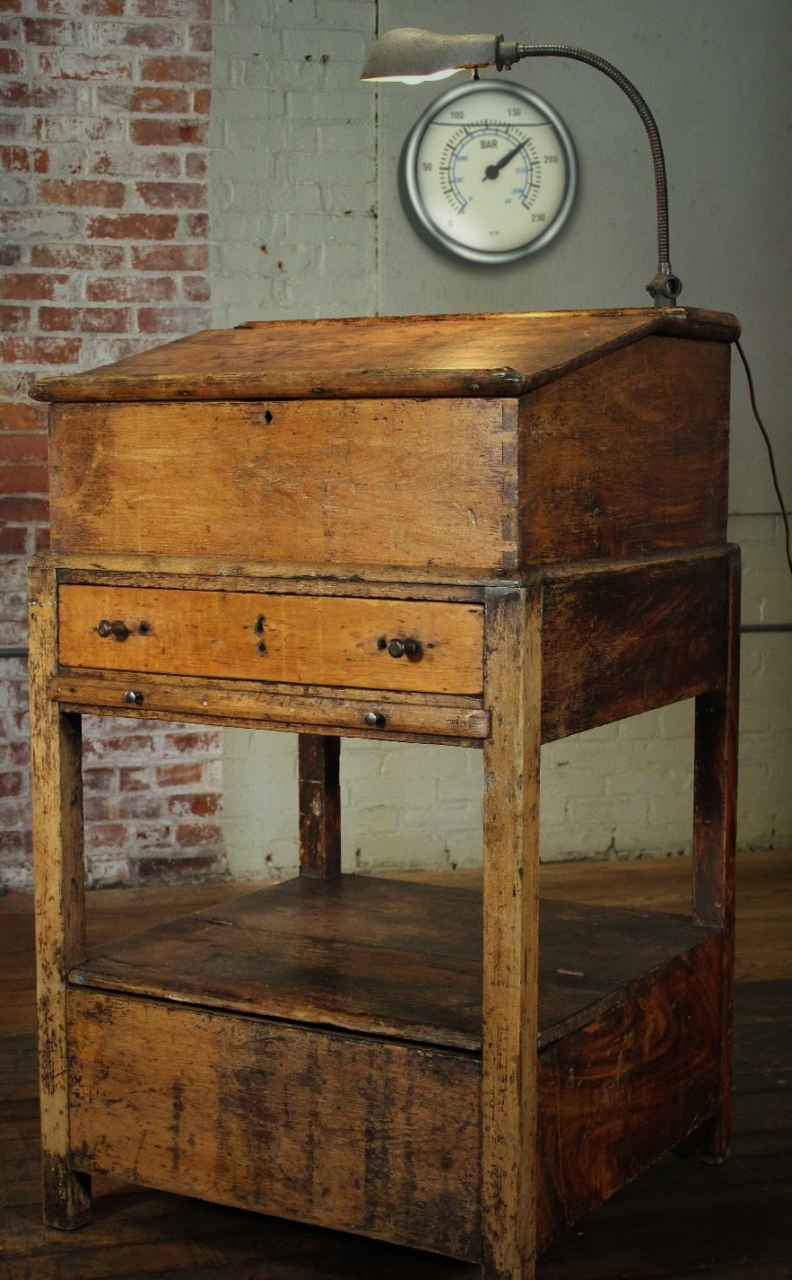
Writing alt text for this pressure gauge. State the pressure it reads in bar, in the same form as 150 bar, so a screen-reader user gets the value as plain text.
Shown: 175 bar
